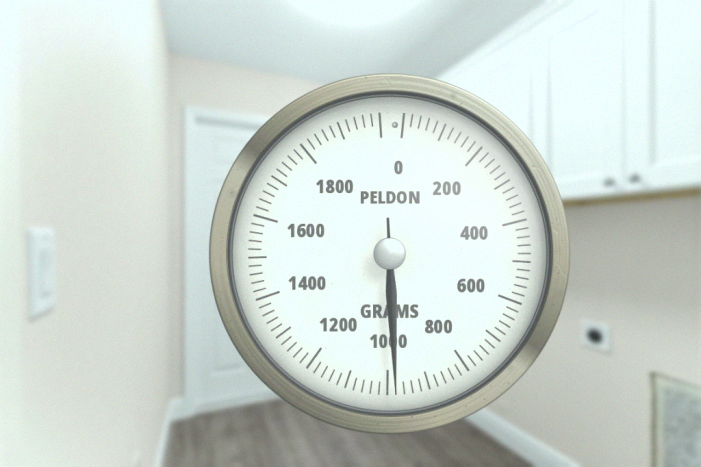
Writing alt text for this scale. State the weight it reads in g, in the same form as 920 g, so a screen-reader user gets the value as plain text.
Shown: 980 g
